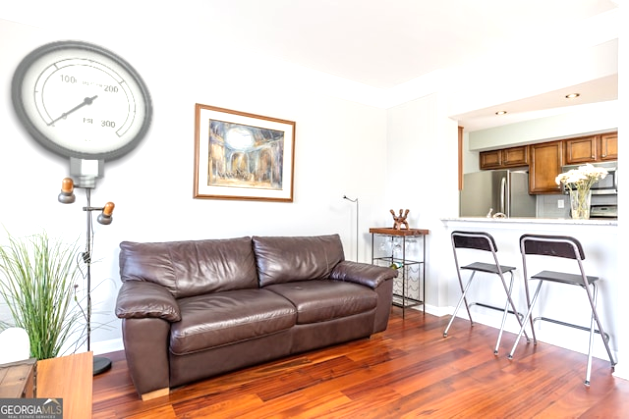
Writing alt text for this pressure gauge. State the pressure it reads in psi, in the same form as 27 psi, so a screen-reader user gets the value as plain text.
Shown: 0 psi
